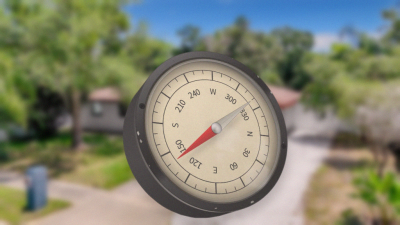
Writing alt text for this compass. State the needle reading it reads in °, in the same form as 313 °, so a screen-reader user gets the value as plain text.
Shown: 140 °
